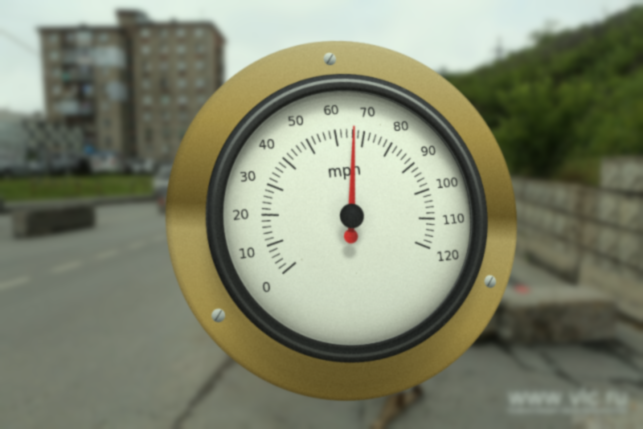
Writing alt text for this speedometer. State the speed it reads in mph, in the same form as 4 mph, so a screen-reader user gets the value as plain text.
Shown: 66 mph
